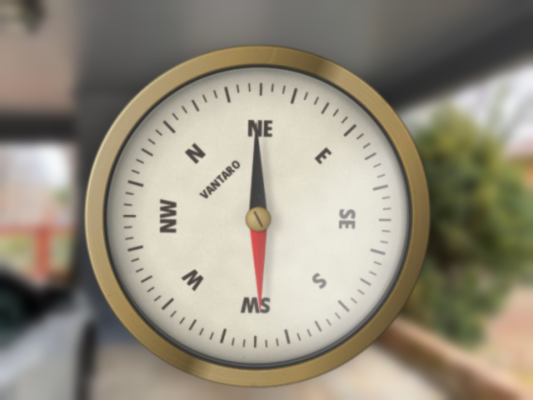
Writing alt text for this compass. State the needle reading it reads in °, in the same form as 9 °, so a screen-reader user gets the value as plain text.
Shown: 222.5 °
